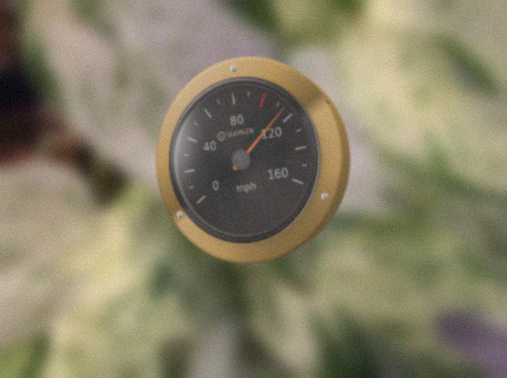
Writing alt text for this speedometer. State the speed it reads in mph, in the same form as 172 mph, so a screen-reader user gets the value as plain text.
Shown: 115 mph
